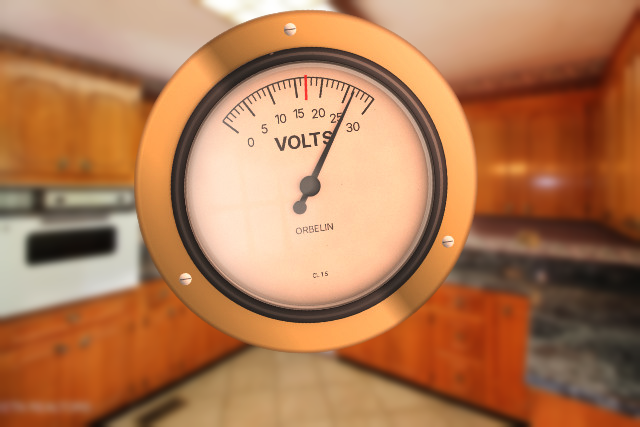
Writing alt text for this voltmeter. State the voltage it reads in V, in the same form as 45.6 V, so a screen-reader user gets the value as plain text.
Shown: 26 V
